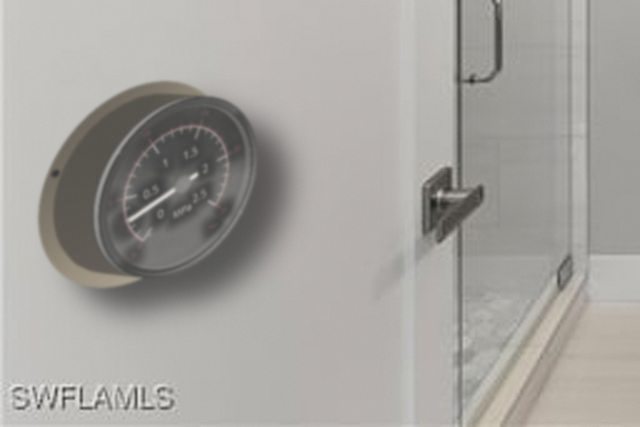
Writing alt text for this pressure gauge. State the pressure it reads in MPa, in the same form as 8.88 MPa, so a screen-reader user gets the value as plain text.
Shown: 0.3 MPa
